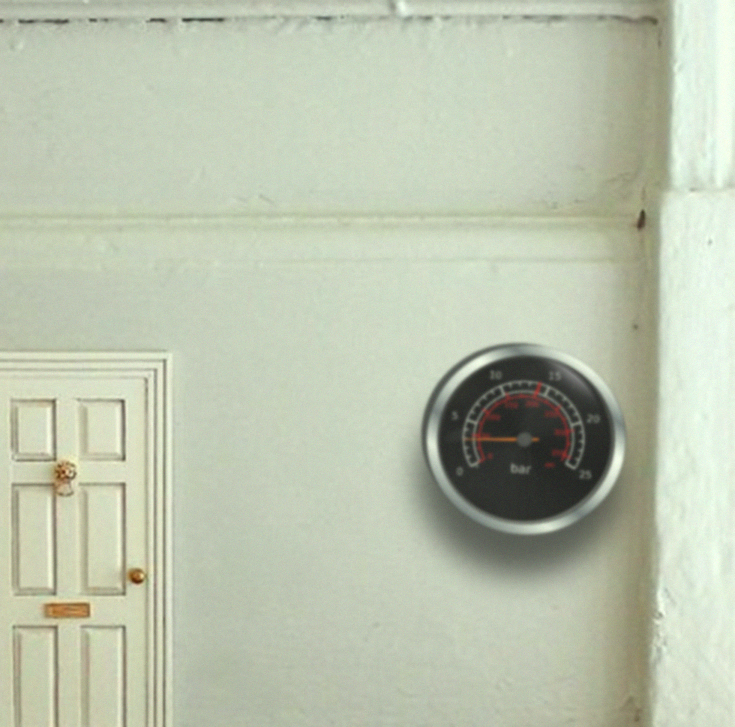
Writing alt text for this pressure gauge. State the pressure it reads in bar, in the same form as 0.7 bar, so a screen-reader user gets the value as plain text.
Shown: 3 bar
